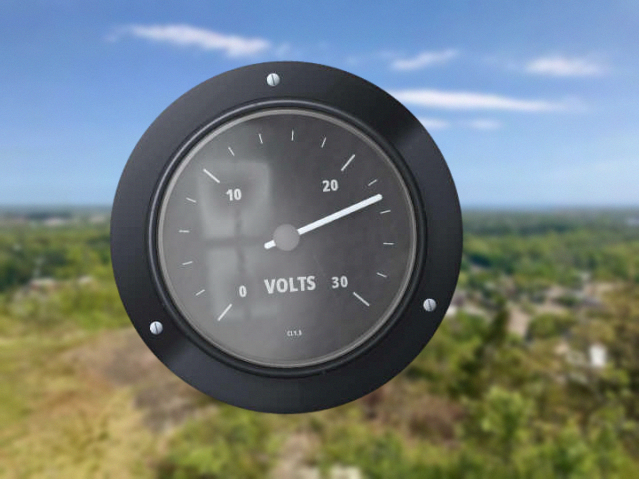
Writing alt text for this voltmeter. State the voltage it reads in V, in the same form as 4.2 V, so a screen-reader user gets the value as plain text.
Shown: 23 V
